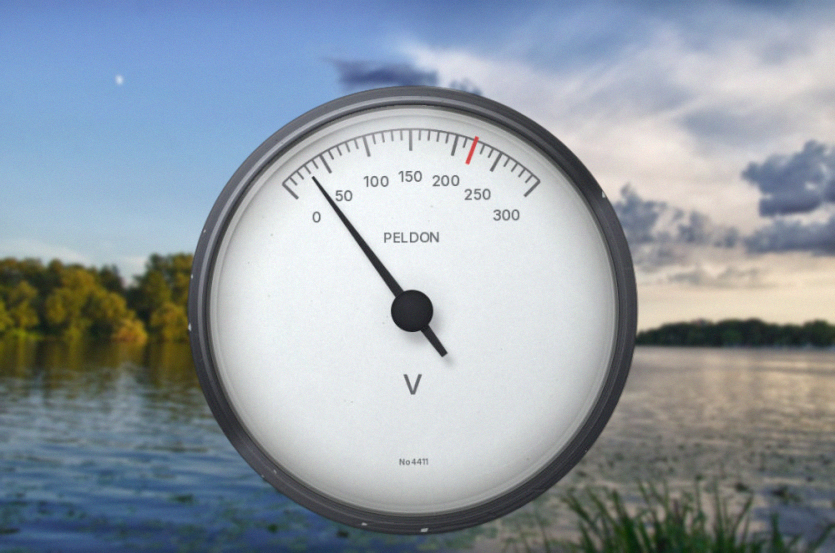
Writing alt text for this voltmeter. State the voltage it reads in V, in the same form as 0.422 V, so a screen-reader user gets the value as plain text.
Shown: 30 V
